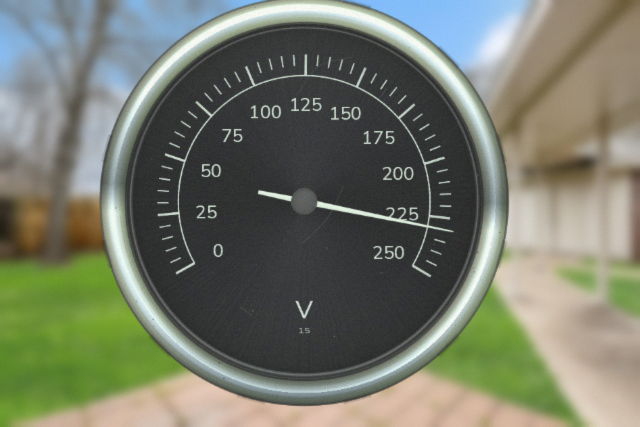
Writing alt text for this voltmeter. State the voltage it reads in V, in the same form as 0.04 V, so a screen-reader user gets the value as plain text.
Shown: 230 V
